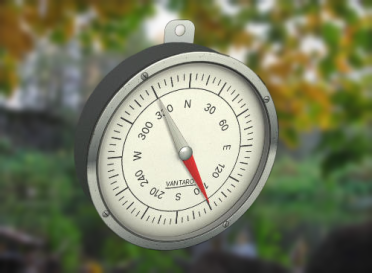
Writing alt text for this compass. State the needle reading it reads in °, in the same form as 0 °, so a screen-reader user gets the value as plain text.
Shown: 150 °
